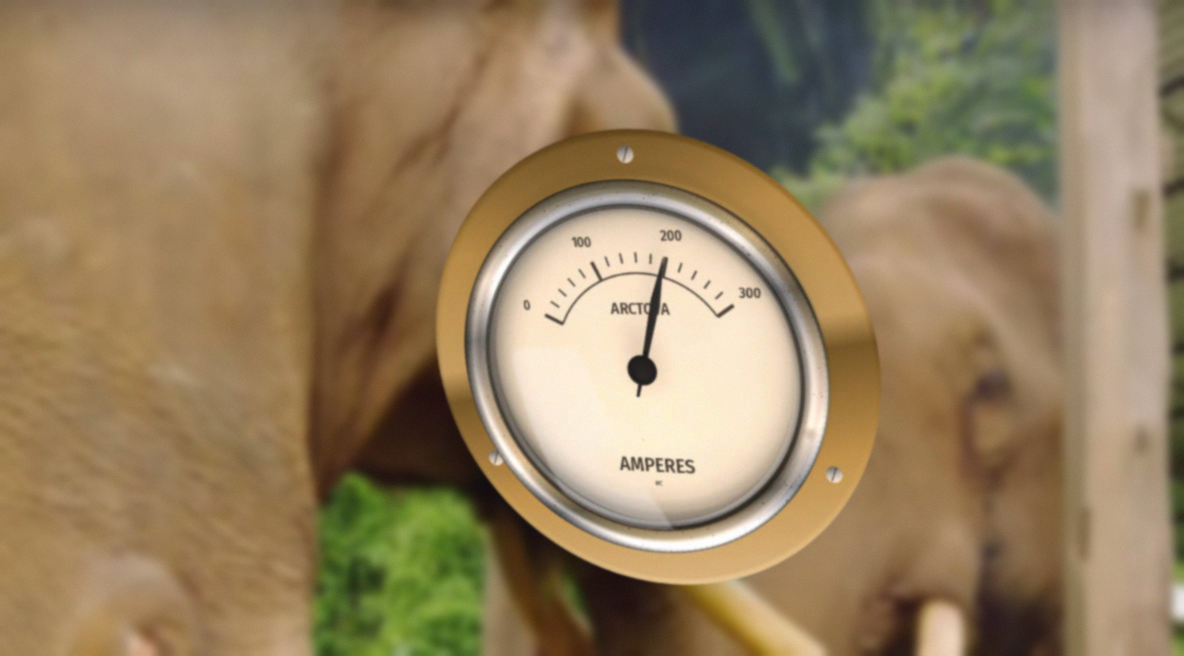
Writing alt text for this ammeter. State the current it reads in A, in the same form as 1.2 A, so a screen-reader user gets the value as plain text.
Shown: 200 A
